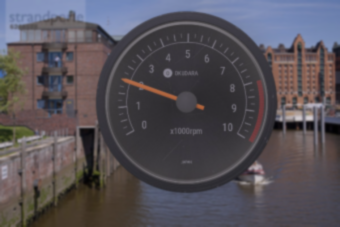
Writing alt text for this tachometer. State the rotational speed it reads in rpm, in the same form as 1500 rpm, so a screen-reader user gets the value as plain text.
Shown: 2000 rpm
